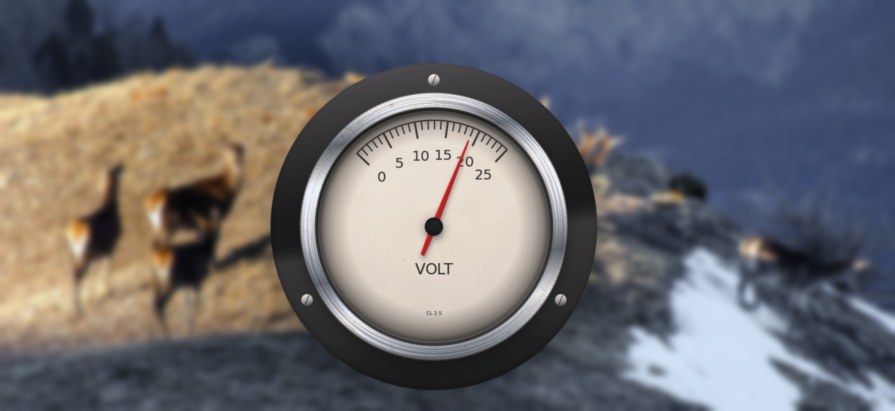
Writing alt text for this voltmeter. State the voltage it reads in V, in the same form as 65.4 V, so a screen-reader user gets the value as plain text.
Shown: 19 V
